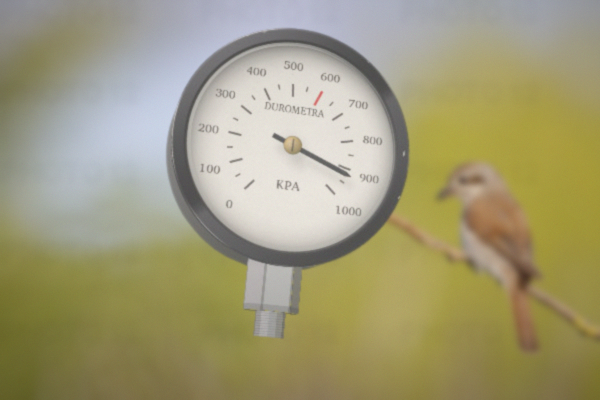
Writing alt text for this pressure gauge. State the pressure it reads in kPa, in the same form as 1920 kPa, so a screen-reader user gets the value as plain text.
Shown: 925 kPa
